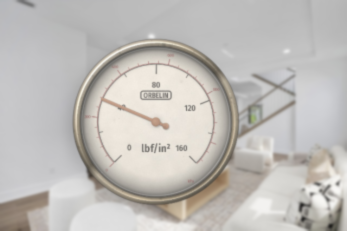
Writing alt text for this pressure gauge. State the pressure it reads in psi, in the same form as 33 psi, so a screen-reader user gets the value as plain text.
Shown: 40 psi
